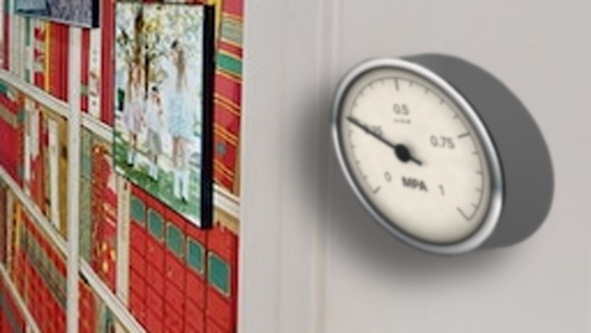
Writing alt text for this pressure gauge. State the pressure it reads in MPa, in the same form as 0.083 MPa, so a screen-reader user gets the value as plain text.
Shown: 0.25 MPa
